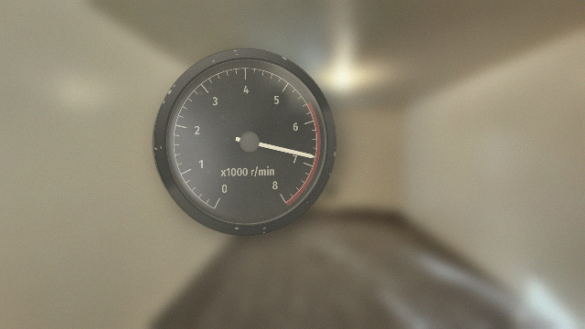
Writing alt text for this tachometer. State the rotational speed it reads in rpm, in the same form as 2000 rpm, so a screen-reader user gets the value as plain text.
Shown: 6800 rpm
